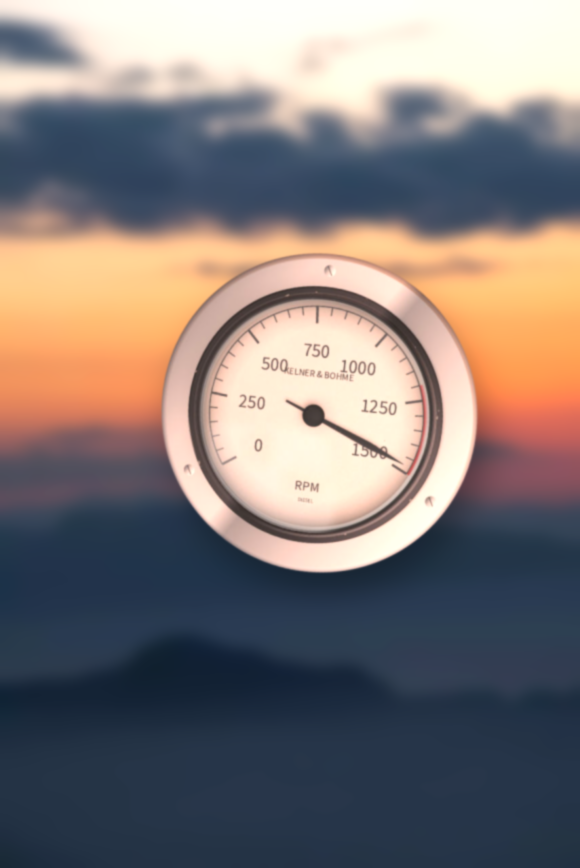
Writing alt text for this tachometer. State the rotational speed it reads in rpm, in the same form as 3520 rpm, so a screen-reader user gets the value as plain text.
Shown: 1475 rpm
